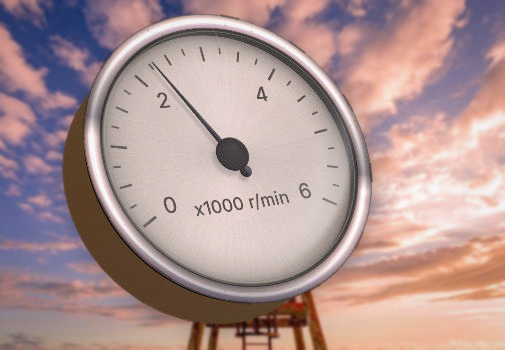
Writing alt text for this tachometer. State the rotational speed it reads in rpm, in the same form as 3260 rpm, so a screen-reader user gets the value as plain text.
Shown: 2250 rpm
